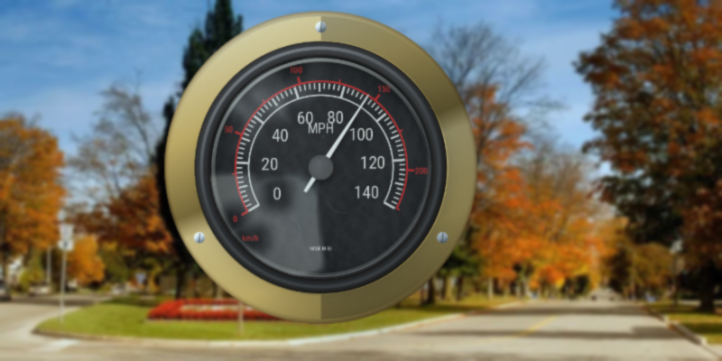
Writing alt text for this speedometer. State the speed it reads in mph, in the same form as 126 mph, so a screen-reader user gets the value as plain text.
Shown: 90 mph
